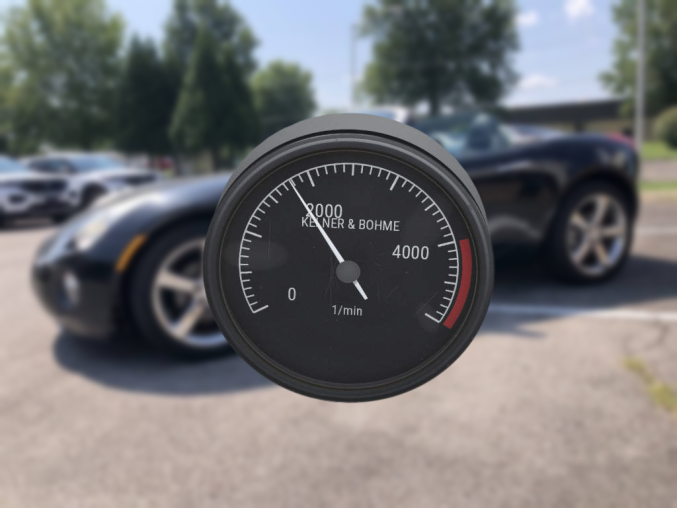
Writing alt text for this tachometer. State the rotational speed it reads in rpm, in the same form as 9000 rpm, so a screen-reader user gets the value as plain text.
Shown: 1800 rpm
